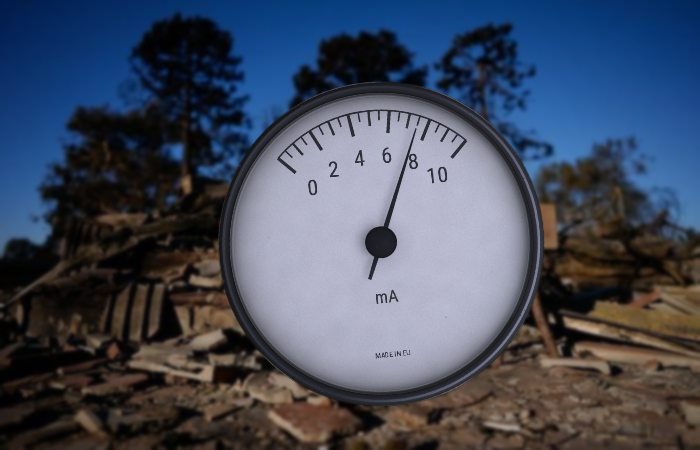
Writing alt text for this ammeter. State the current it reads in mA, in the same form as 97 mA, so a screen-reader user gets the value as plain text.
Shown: 7.5 mA
